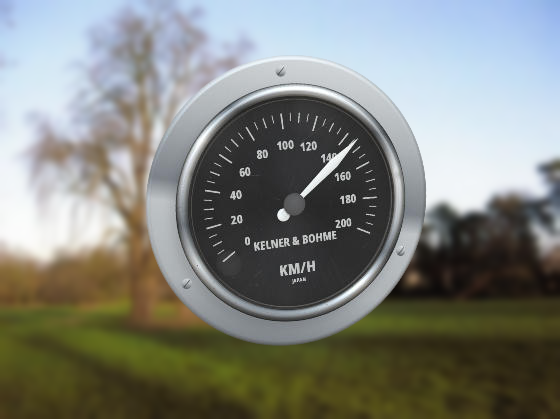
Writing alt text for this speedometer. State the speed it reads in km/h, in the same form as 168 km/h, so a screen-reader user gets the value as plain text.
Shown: 145 km/h
